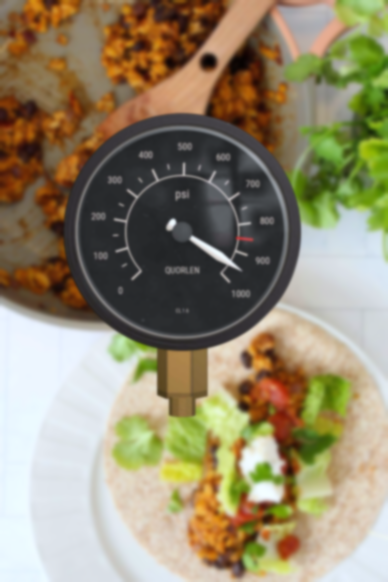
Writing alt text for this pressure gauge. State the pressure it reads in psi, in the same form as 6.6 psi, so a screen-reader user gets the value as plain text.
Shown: 950 psi
